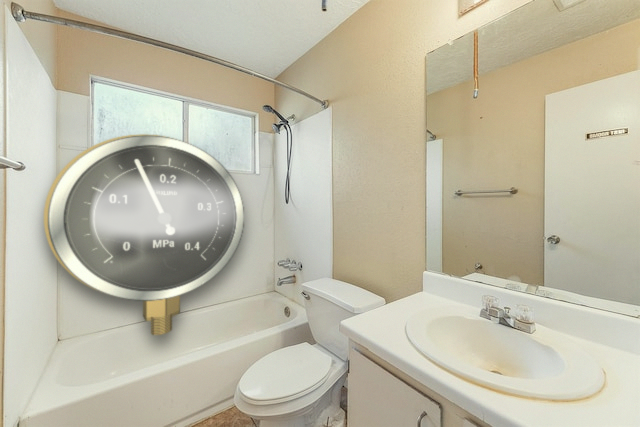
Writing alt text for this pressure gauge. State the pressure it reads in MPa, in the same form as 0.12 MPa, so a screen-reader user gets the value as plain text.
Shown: 0.16 MPa
